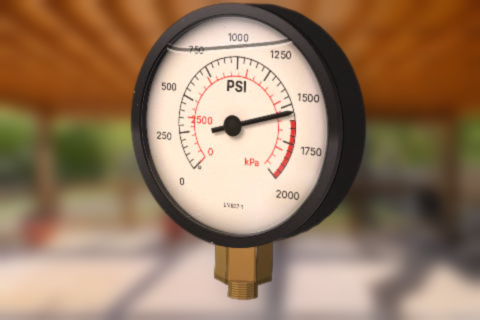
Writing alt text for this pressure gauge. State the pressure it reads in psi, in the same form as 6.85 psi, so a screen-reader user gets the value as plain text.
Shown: 1550 psi
